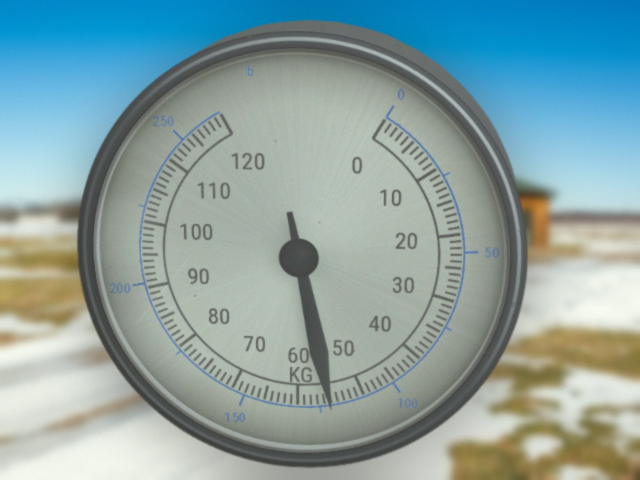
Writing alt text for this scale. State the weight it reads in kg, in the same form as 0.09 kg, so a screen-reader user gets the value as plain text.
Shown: 55 kg
